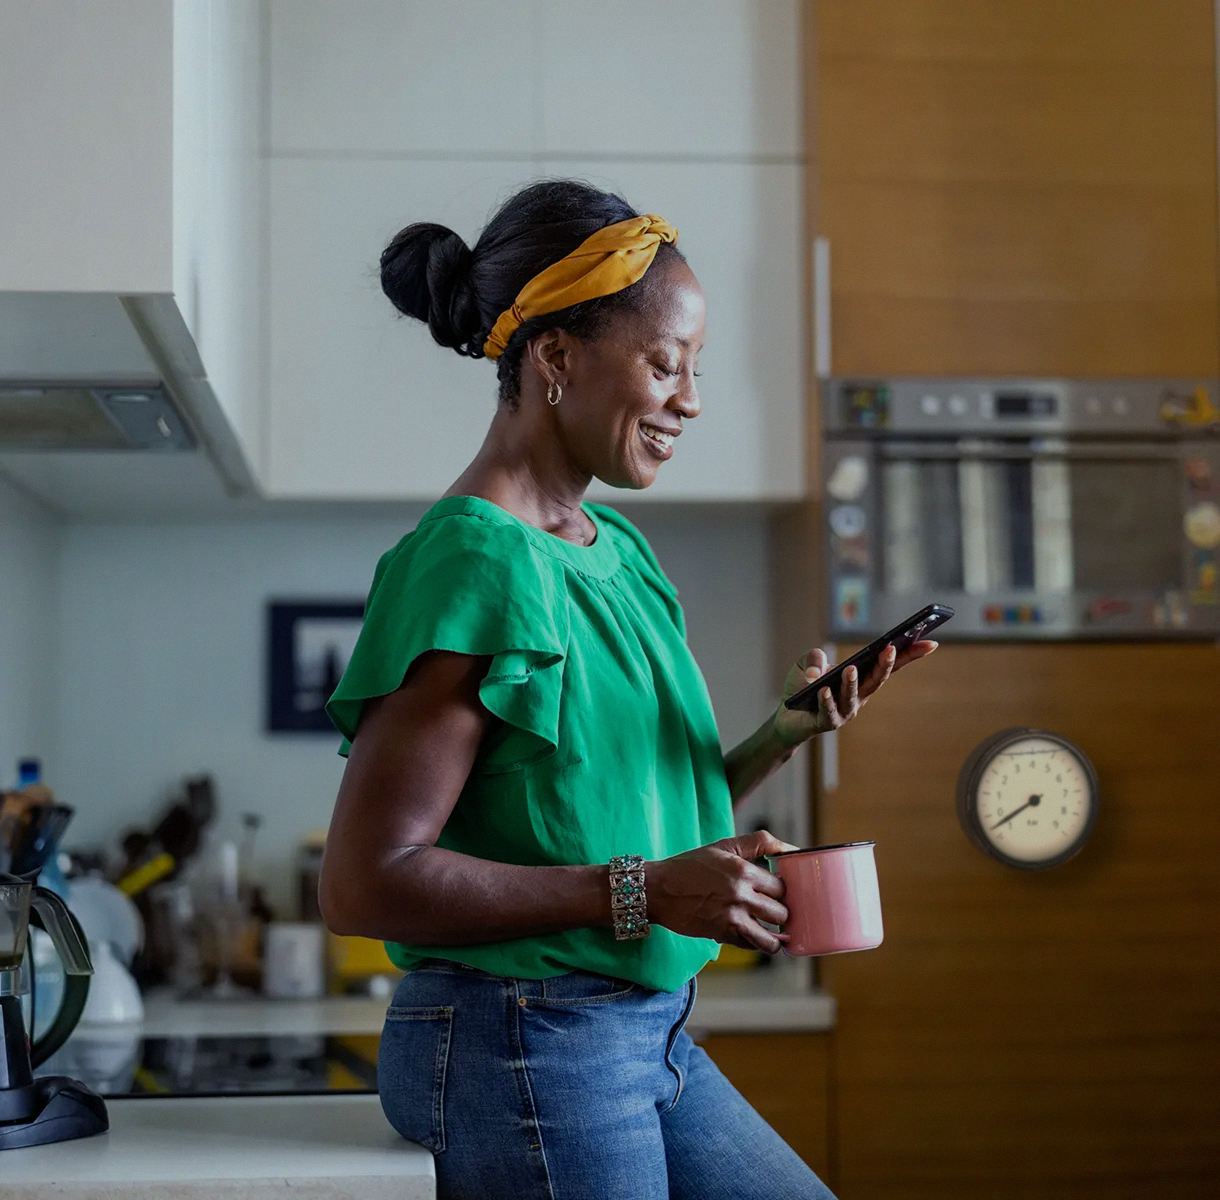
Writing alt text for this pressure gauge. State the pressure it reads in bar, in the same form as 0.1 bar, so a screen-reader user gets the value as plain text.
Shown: -0.5 bar
